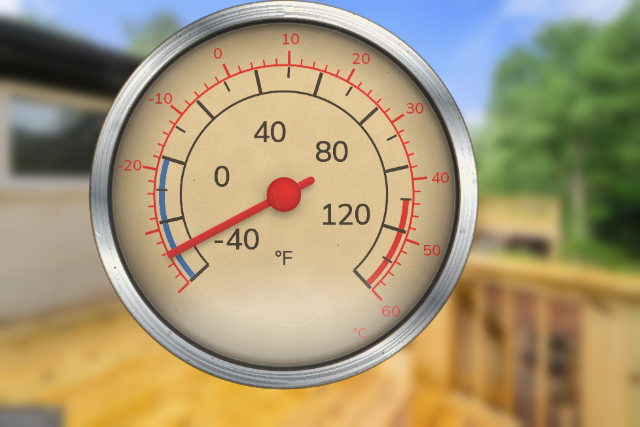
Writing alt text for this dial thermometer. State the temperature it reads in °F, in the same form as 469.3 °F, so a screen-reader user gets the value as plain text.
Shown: -30 °F
